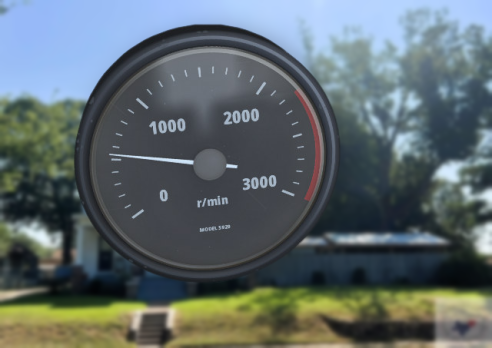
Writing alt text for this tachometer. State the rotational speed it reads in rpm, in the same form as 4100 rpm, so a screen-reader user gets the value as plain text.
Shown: 550 rpm
